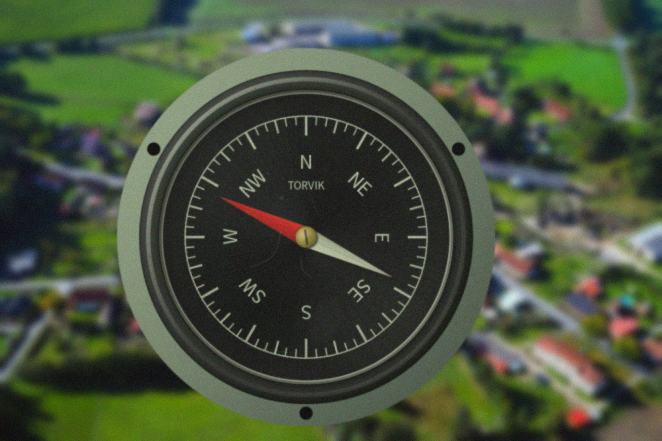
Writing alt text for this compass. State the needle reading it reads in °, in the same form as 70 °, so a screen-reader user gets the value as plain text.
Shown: 295 °
